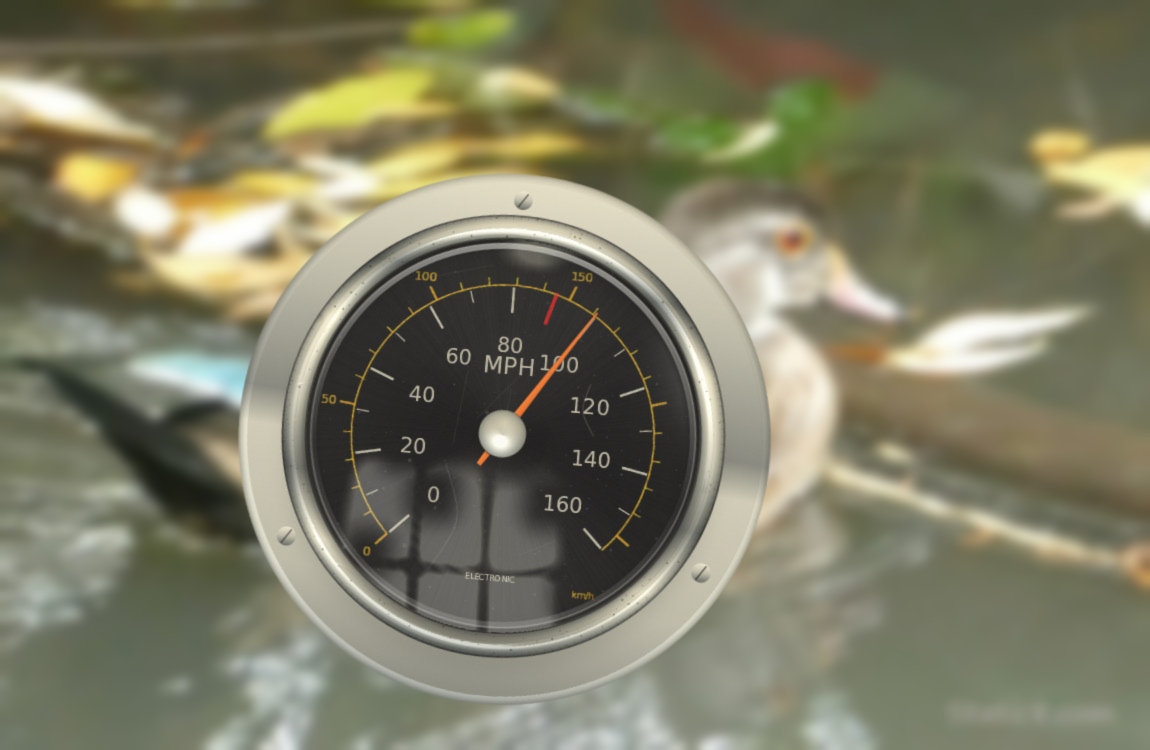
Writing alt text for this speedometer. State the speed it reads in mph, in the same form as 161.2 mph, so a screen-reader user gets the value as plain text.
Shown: 100 mph
